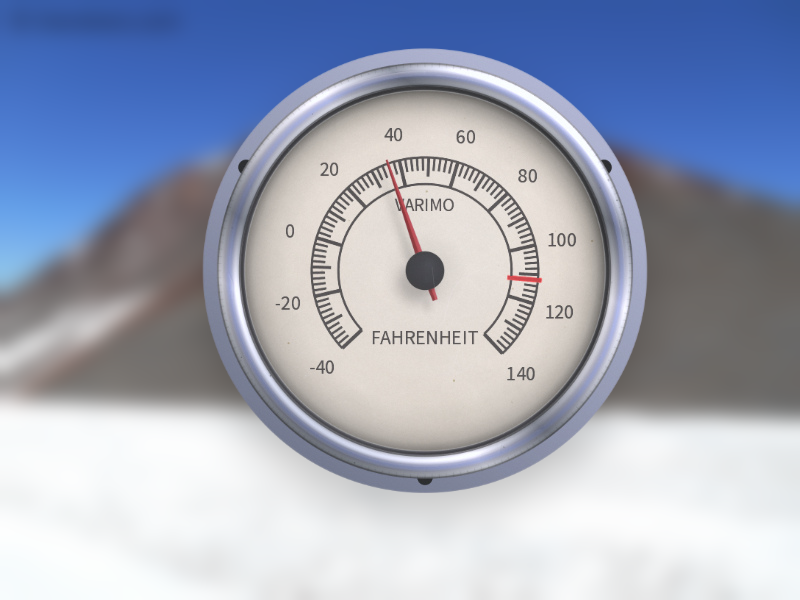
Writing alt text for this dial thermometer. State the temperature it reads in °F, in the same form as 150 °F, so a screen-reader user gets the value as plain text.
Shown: 36 °F
